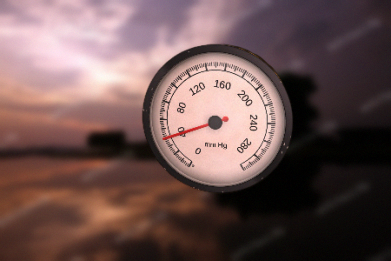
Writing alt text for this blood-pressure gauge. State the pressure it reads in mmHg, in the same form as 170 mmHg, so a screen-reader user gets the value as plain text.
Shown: 40 mmHg
